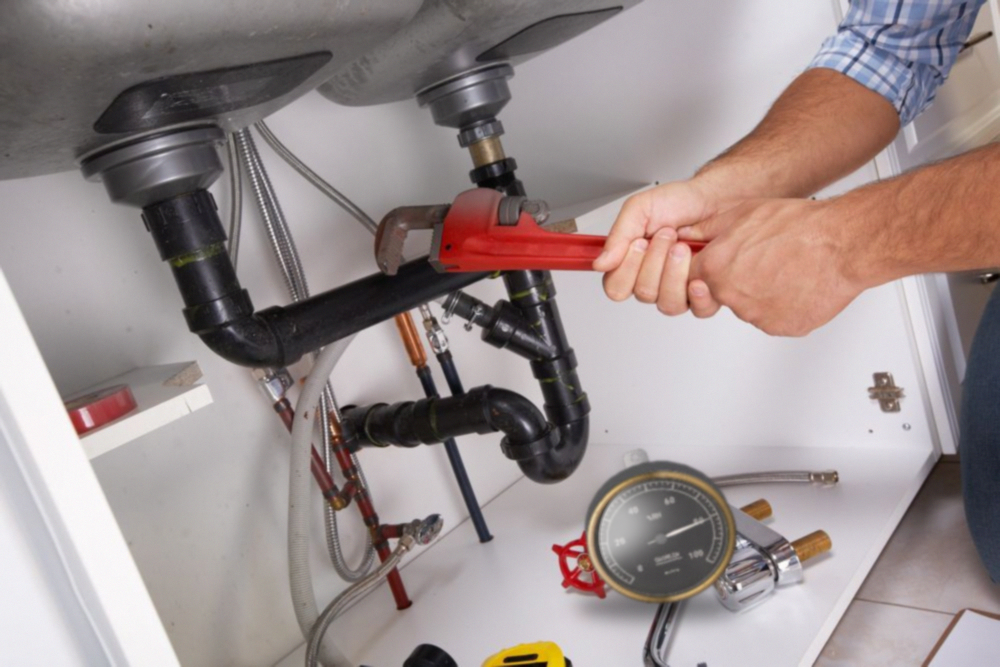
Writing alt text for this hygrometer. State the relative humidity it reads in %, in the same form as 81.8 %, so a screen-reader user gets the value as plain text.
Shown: 80 %
